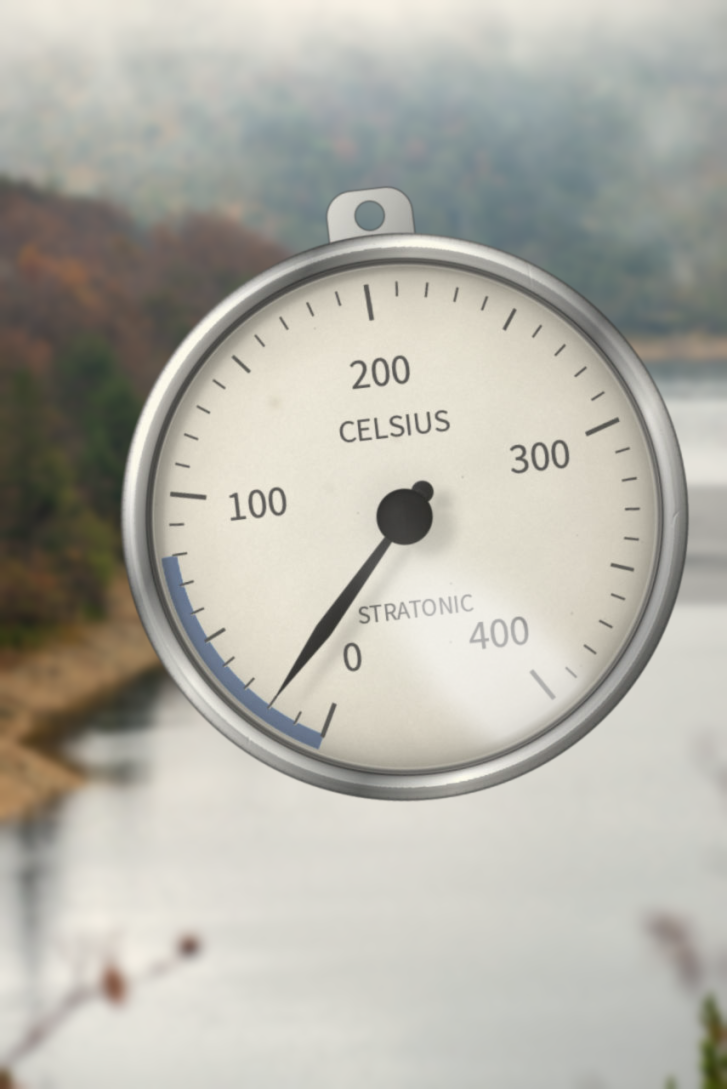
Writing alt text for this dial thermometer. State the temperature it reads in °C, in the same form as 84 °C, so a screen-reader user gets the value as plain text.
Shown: 20 °C
